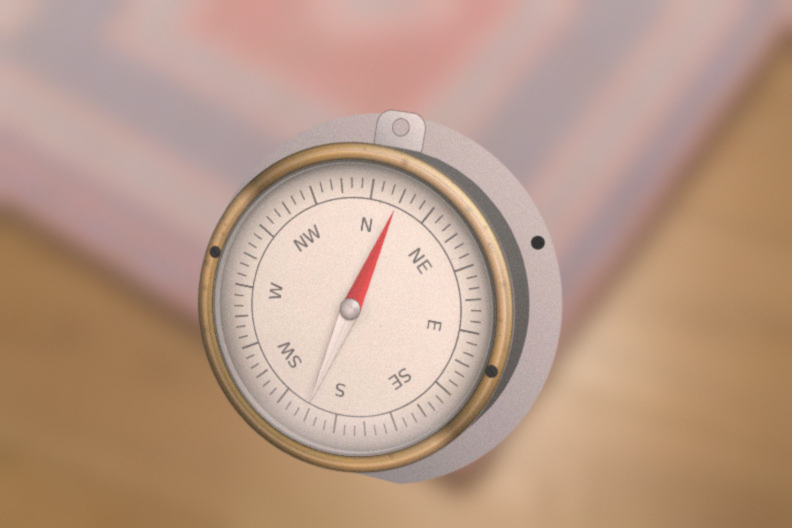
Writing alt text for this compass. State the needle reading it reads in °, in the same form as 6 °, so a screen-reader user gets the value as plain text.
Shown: 15 °
